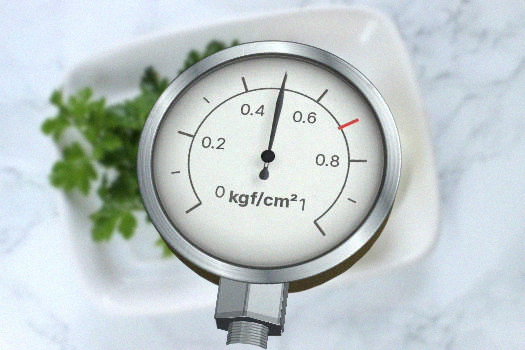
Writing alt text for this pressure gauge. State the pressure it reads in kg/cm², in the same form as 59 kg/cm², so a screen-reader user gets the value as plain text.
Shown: 0.5 kg/cm²
